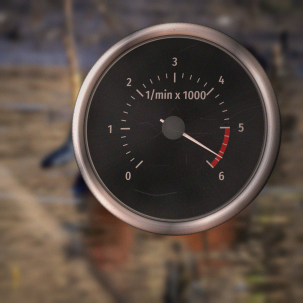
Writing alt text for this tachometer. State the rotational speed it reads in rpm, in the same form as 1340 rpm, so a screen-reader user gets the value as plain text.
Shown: 5700 rpm
